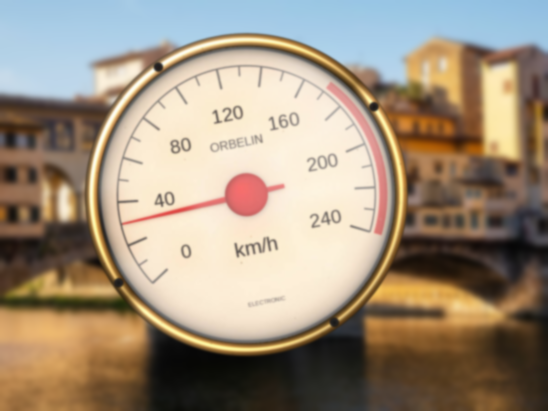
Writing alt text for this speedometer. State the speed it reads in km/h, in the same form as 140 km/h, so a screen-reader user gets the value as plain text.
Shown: 30 km/h
